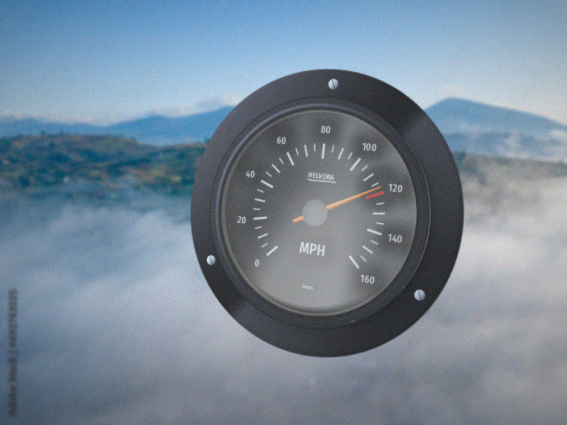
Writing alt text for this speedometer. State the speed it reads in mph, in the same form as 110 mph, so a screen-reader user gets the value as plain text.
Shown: 117.5 mph
